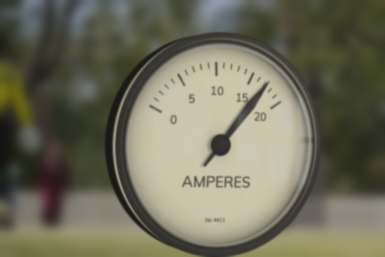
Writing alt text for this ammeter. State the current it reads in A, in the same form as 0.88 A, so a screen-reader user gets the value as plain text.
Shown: 17 A
